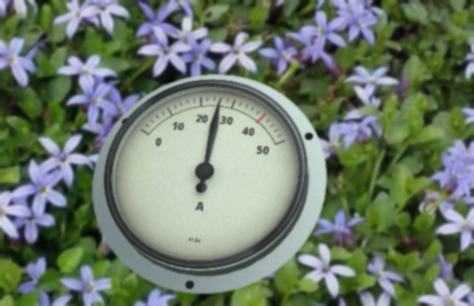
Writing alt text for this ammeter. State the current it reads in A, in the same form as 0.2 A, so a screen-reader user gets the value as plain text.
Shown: 26 A
